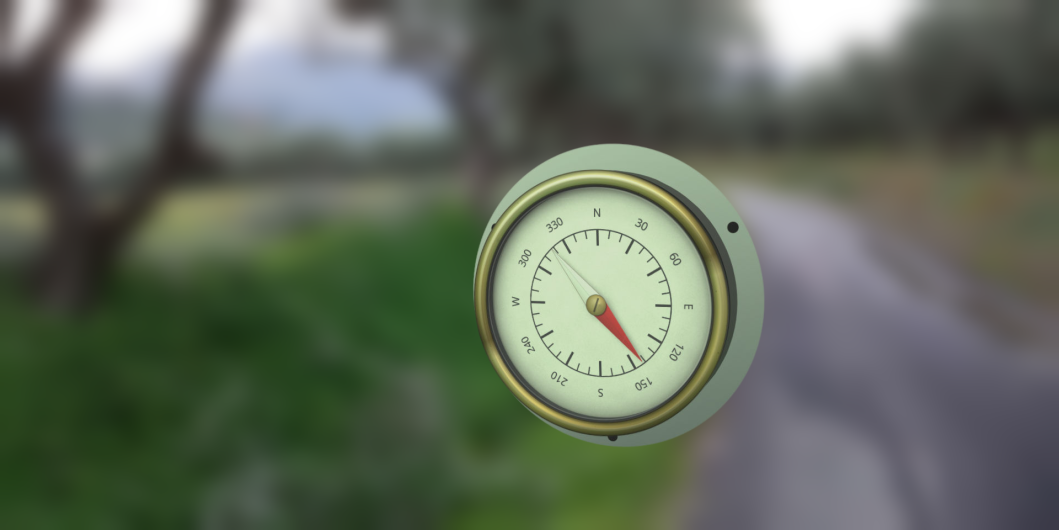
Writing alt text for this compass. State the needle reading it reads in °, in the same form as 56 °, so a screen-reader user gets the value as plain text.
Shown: 140 °
